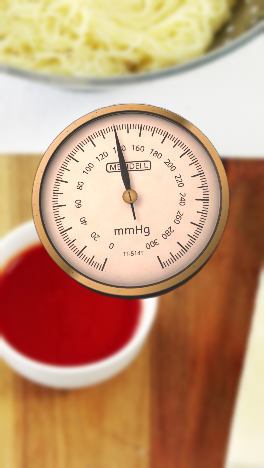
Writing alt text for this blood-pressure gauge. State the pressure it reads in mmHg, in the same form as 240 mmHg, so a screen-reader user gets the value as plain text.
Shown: 140 mmHg
